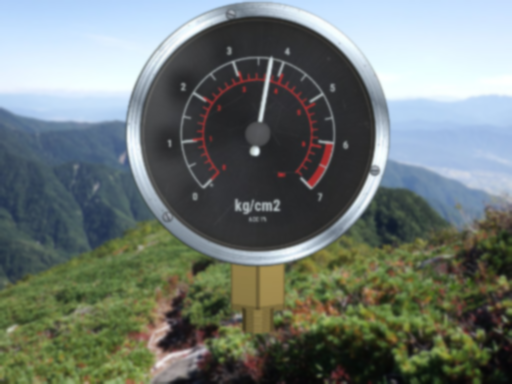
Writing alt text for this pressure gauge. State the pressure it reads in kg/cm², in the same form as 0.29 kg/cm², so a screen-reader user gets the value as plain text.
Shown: 3.75 kg/cm²
